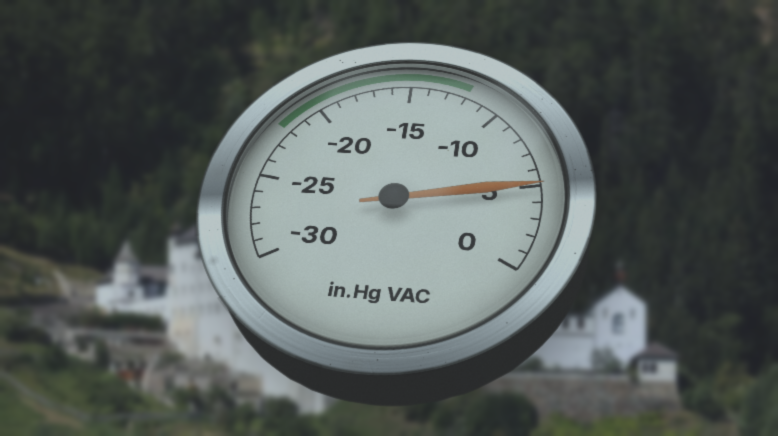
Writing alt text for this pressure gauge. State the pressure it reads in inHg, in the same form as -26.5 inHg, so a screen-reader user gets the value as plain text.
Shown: -5 inHg
